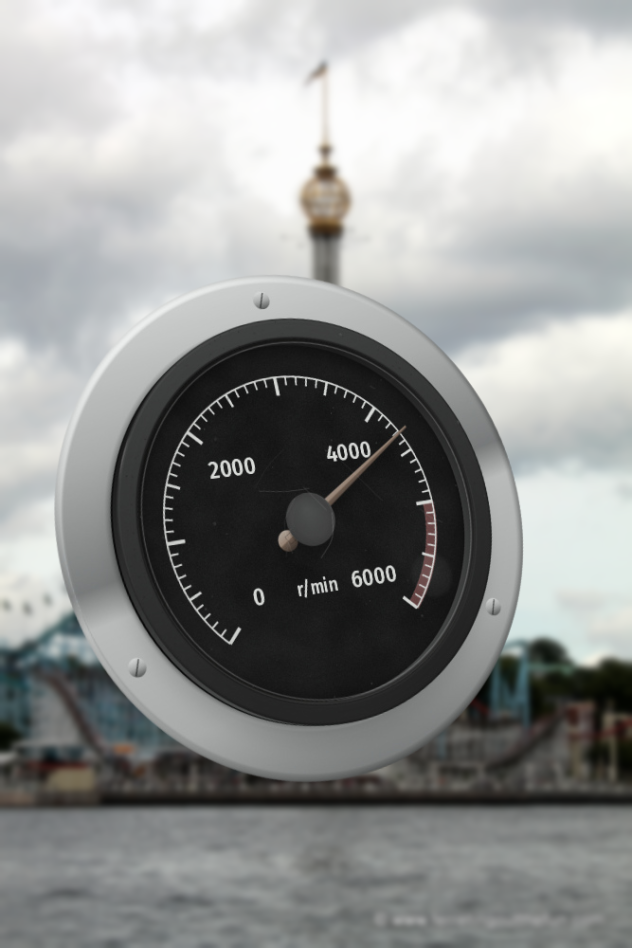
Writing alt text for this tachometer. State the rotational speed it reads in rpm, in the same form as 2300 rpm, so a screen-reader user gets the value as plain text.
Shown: 4300 rpm
